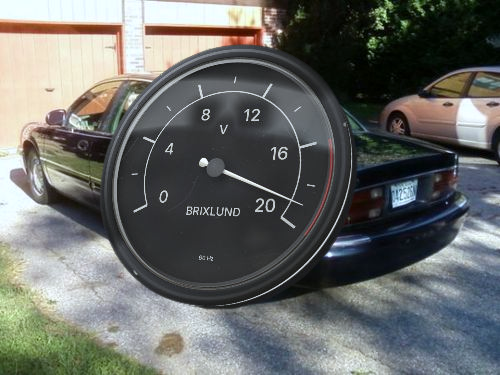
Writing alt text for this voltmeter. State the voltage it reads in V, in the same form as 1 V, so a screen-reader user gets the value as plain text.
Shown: 19 V
